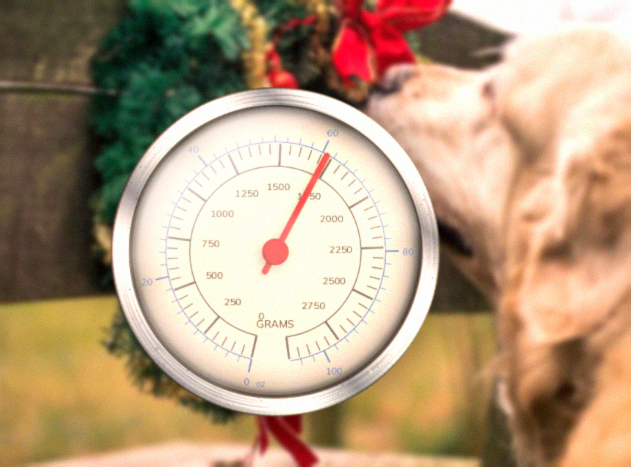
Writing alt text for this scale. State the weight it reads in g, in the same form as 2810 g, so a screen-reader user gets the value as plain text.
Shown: 1725 g
